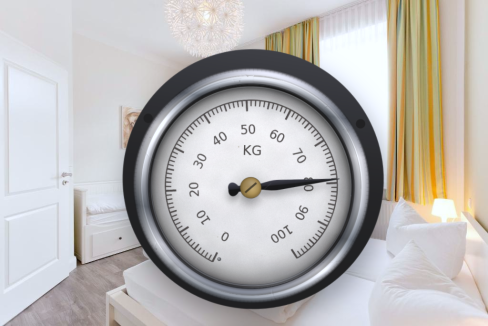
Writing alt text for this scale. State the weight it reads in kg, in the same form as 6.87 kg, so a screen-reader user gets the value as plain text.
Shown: 79 kg
